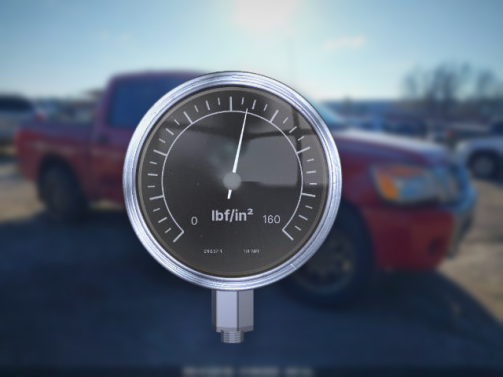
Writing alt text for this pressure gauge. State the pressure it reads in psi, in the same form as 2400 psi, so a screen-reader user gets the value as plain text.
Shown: 87.5 psi
